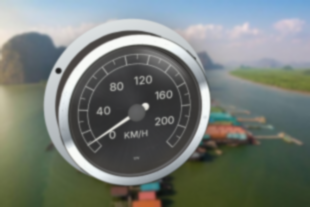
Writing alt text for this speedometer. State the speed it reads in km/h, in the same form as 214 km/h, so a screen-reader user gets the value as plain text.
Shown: 10 km/h
